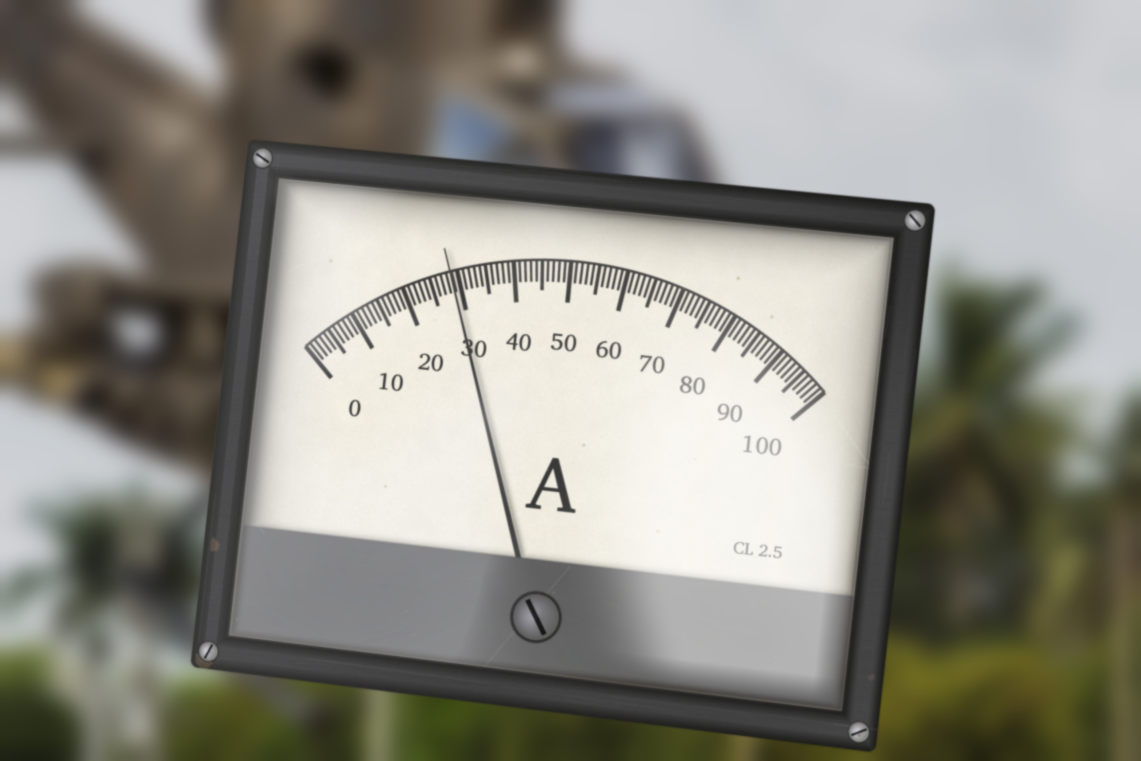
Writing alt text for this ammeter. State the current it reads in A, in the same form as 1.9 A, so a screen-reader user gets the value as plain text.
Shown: 29 A
